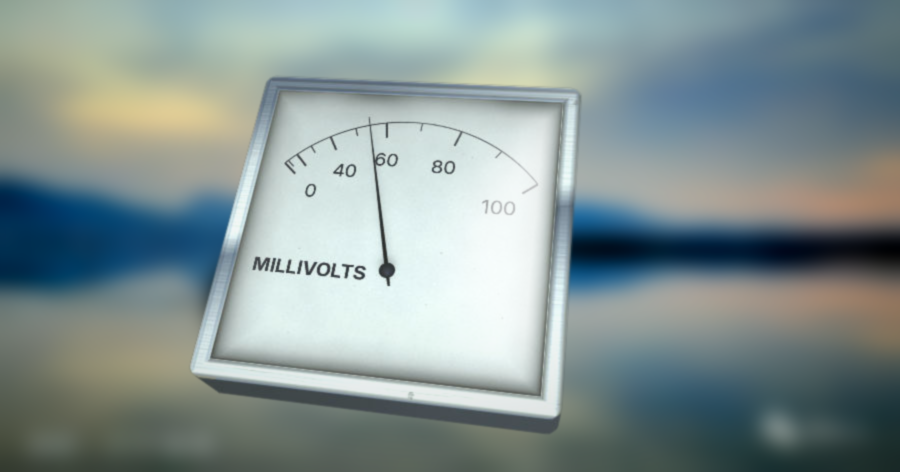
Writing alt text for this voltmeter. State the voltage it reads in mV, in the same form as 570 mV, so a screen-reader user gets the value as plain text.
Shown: 55 mV
